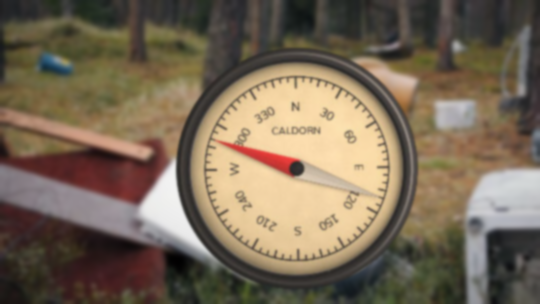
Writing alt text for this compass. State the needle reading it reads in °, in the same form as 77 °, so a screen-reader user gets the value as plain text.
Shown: 290 °
